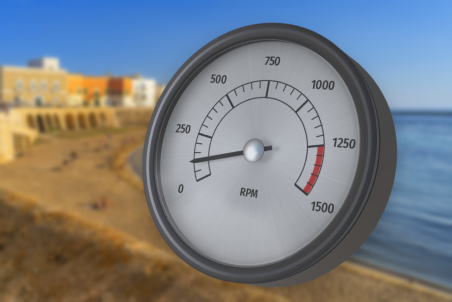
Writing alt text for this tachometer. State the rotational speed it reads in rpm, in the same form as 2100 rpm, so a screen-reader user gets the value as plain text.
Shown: 100 rpm
